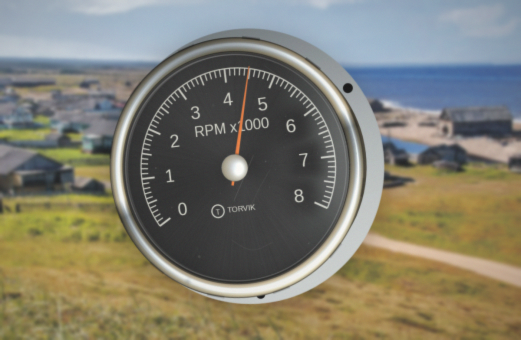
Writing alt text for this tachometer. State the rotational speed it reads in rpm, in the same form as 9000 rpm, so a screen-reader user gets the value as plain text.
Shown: 4500 rpm
